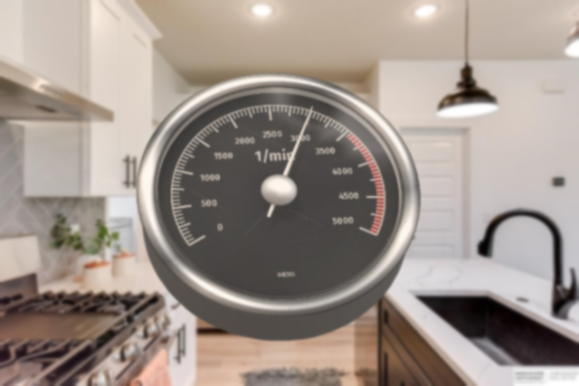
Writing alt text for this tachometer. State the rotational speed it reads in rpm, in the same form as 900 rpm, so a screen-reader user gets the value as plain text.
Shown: 3000 rpm
